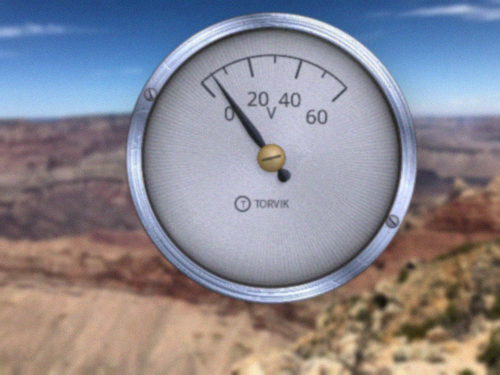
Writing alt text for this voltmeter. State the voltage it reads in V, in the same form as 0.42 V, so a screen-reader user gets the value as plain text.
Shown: 5 V
